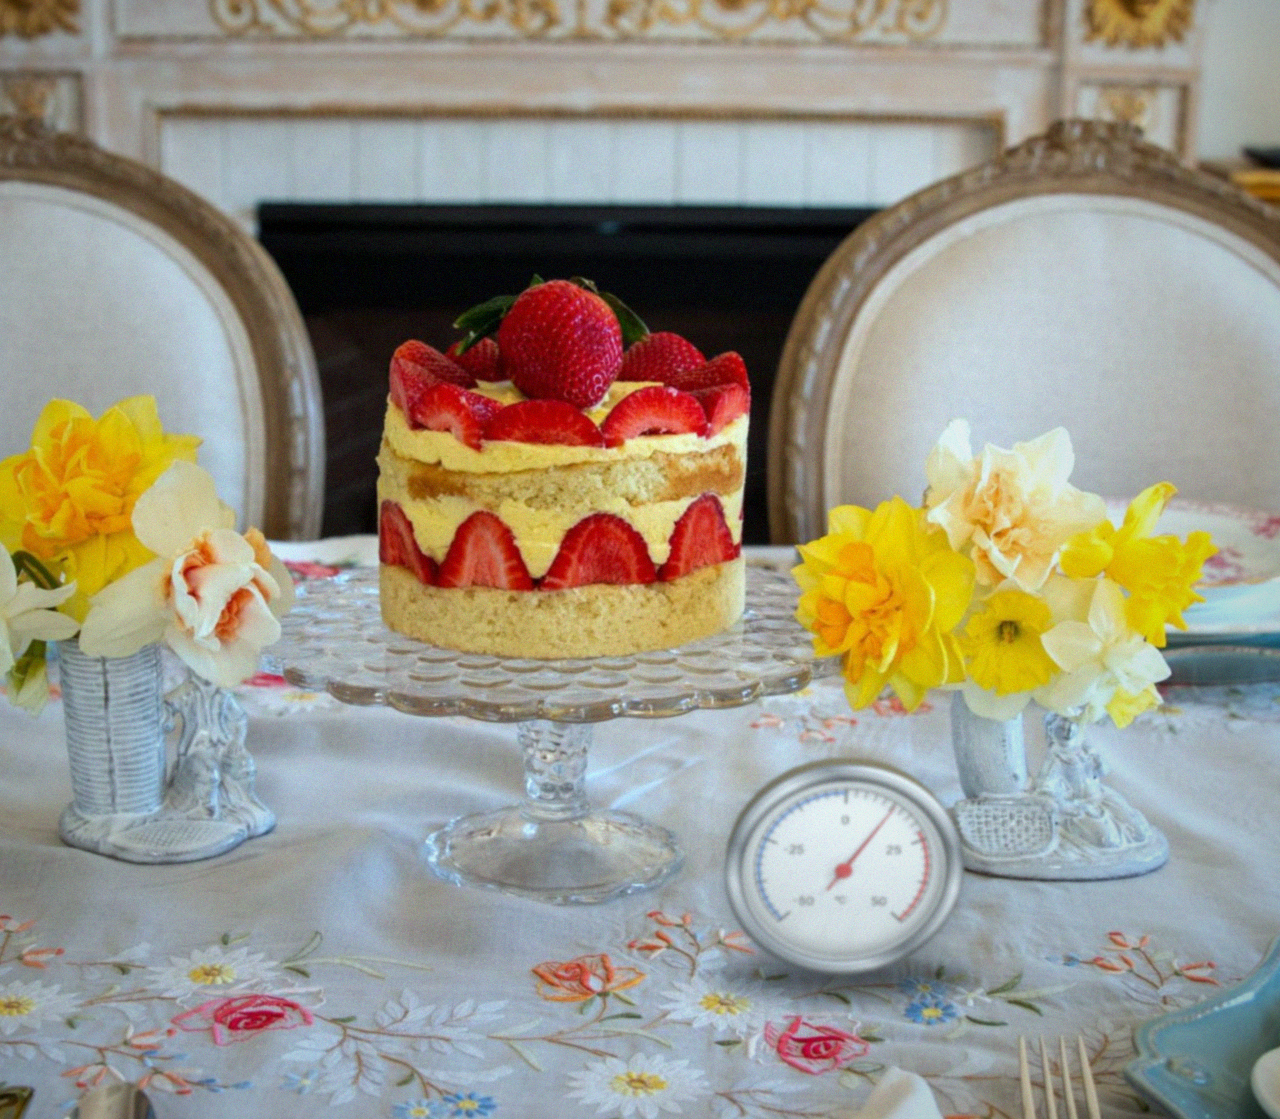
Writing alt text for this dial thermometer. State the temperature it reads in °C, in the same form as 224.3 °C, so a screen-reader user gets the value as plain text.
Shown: 12.5 °C
